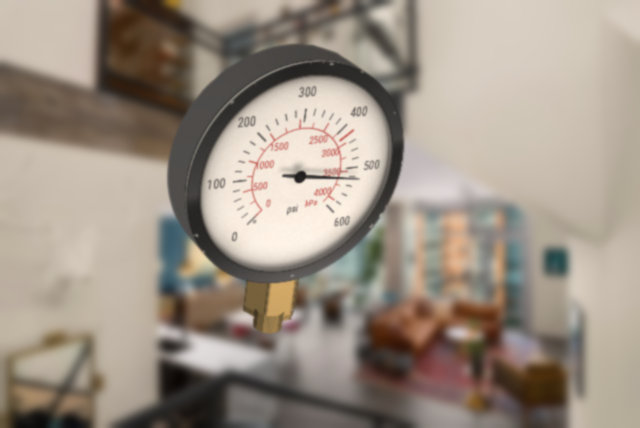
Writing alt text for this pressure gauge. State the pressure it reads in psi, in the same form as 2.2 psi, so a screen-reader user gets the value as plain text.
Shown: 520 psi
